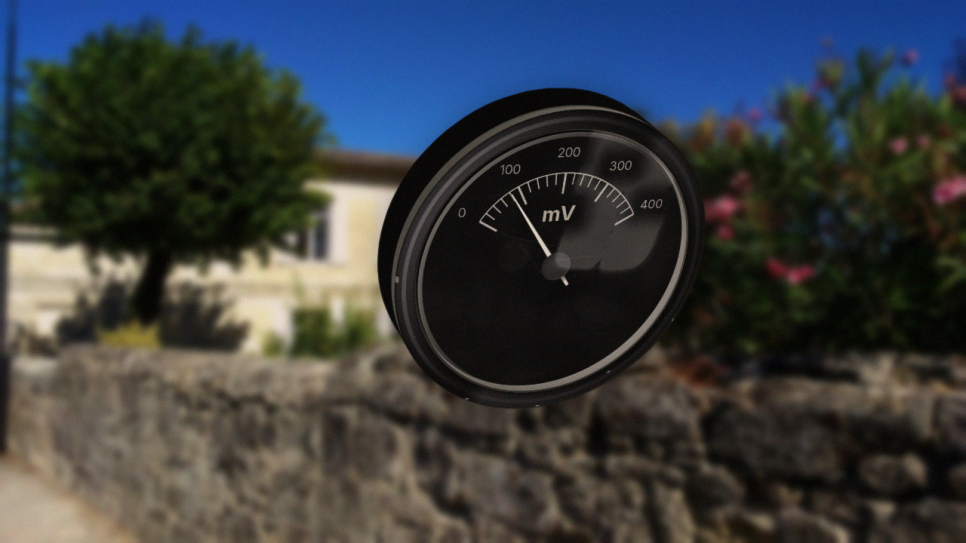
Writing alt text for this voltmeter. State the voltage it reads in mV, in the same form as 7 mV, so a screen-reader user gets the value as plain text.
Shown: 80 mV
